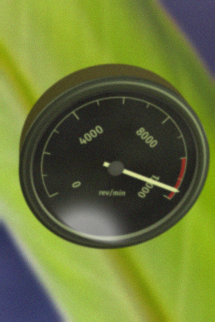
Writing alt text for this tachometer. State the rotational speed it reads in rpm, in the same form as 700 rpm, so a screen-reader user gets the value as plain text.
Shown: 11500 rpm
